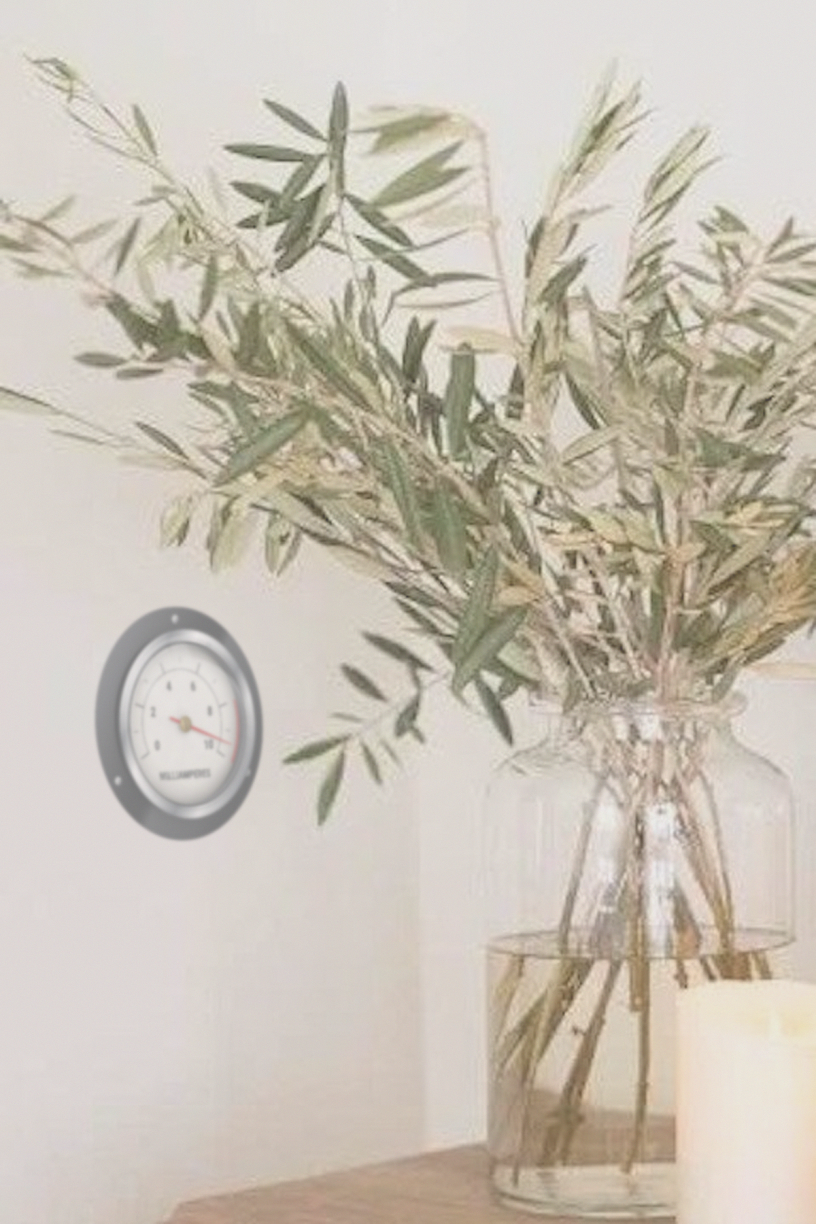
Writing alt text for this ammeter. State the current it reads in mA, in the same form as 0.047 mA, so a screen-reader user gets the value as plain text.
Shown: 9.5 mA
